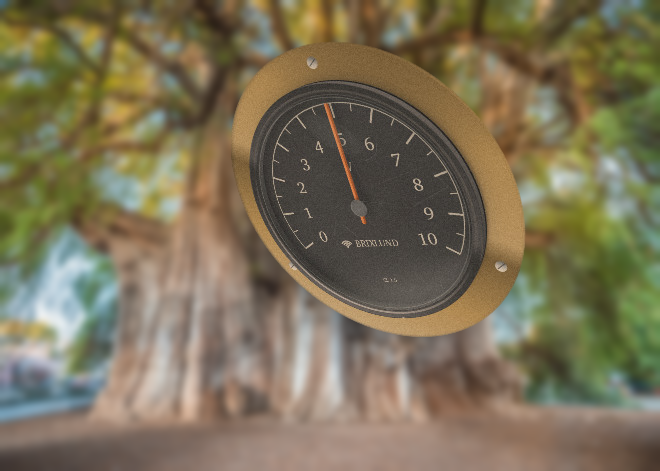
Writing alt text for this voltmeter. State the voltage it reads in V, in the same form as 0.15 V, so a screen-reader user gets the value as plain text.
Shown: 5 V
